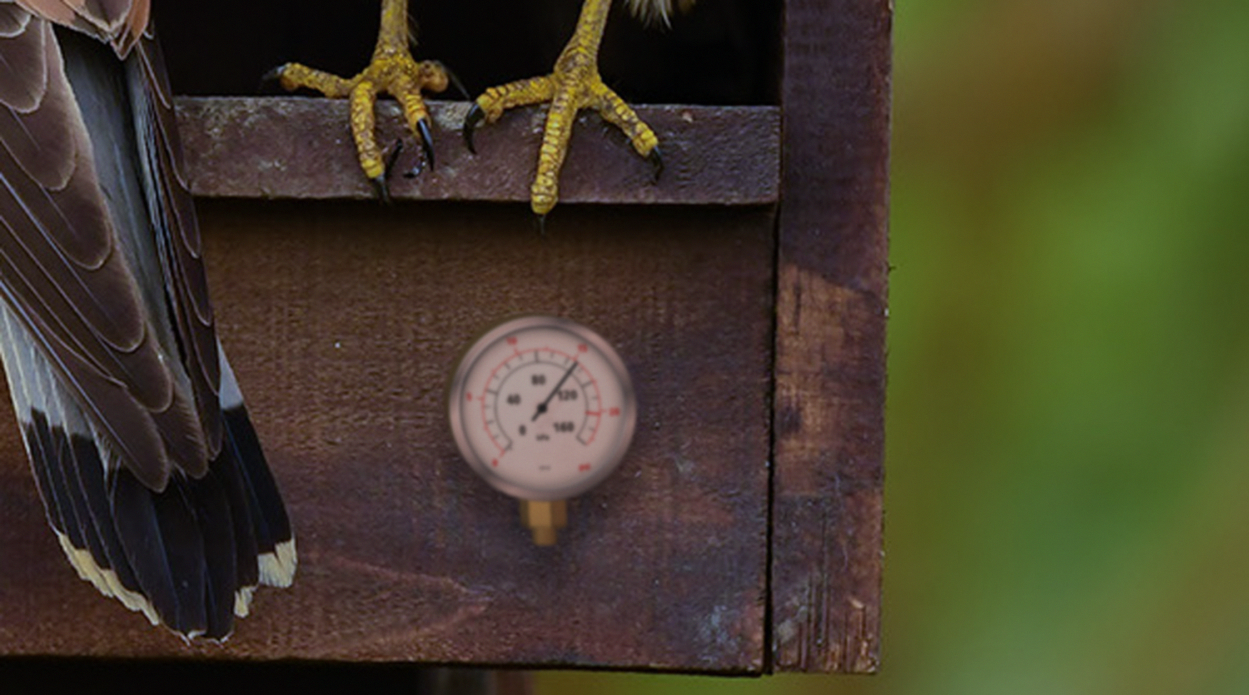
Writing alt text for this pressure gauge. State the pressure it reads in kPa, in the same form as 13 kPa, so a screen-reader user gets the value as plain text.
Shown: 105 kPa
